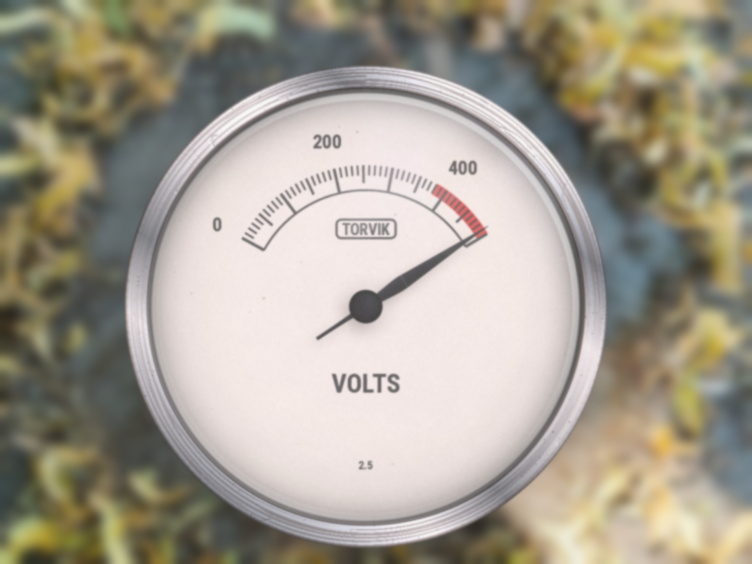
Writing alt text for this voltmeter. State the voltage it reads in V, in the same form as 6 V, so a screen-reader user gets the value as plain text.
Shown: 490 V
